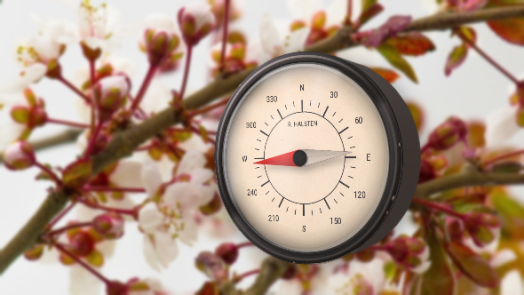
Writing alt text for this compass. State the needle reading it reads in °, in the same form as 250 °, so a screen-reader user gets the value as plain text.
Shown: 265 °
